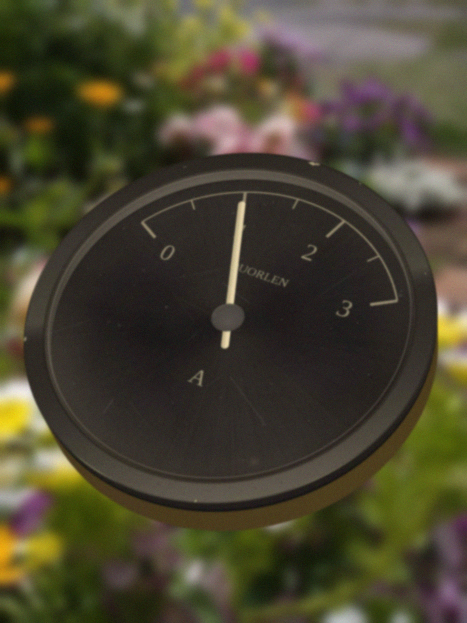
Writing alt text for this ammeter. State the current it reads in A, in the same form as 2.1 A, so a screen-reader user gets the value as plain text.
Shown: 1 A
